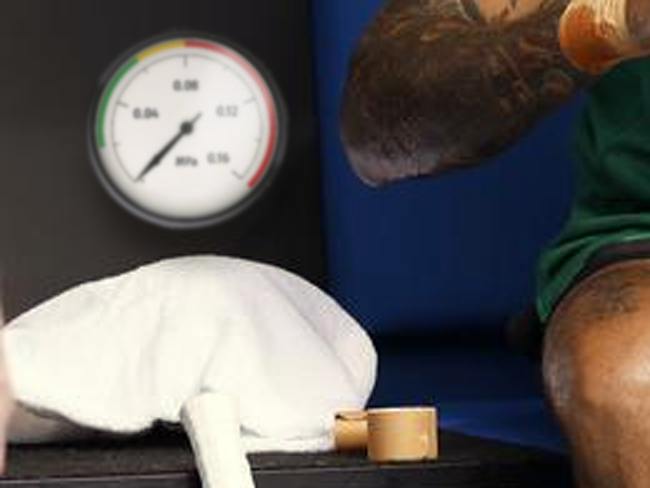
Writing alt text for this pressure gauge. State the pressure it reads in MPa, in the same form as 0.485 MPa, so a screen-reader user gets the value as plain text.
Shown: 0 MPa
